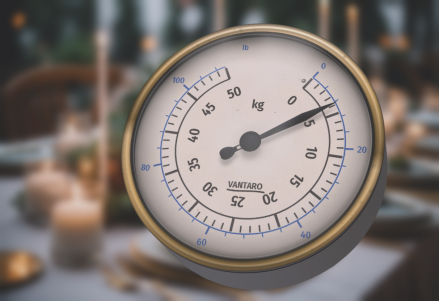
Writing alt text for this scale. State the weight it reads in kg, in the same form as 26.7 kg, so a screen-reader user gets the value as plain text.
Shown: 4 kg
